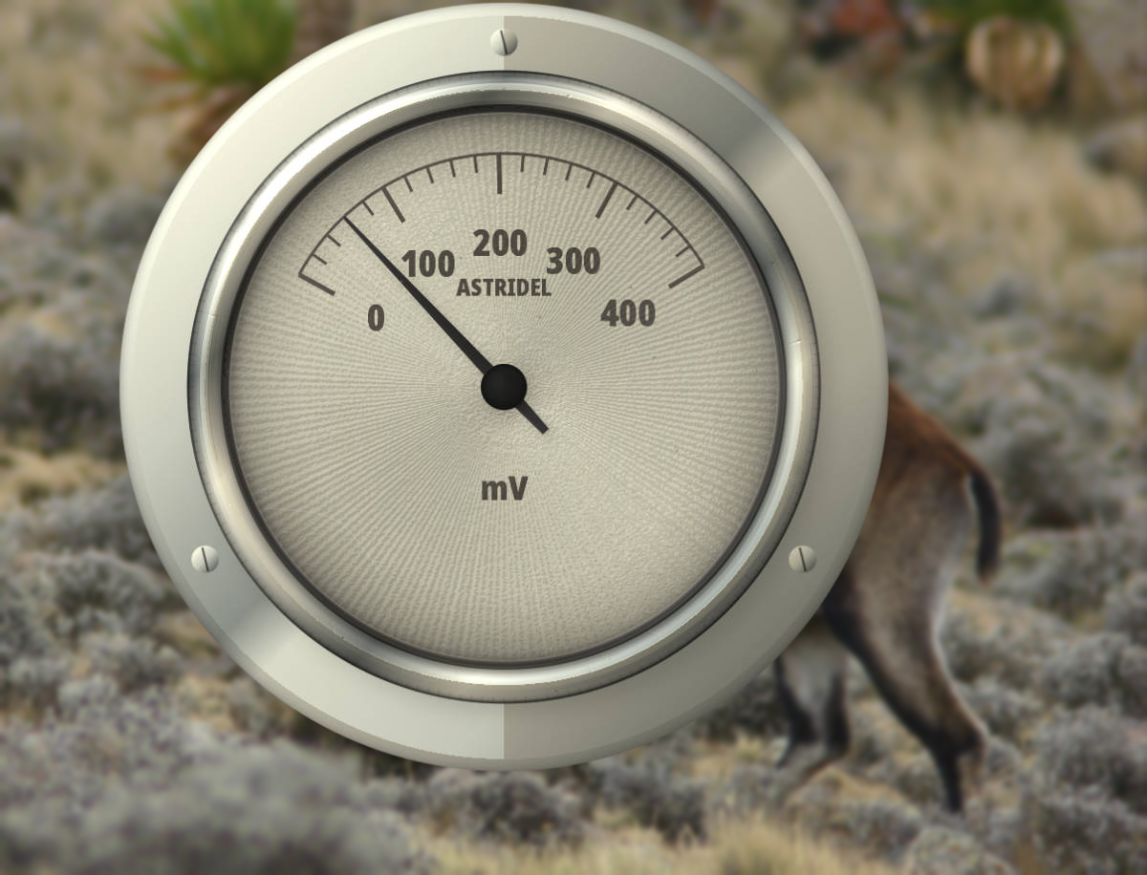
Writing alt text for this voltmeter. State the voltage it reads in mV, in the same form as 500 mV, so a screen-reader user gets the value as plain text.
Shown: 60 mV
